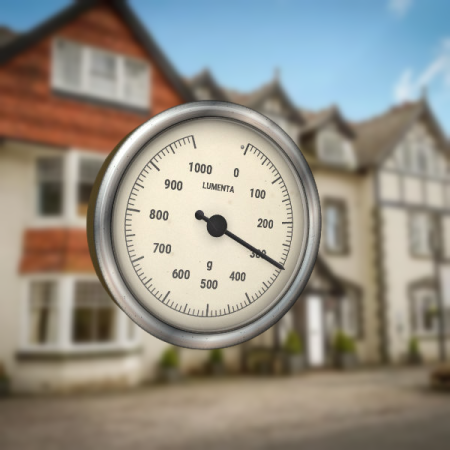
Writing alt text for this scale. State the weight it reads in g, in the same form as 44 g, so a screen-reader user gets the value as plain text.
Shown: 300 g
